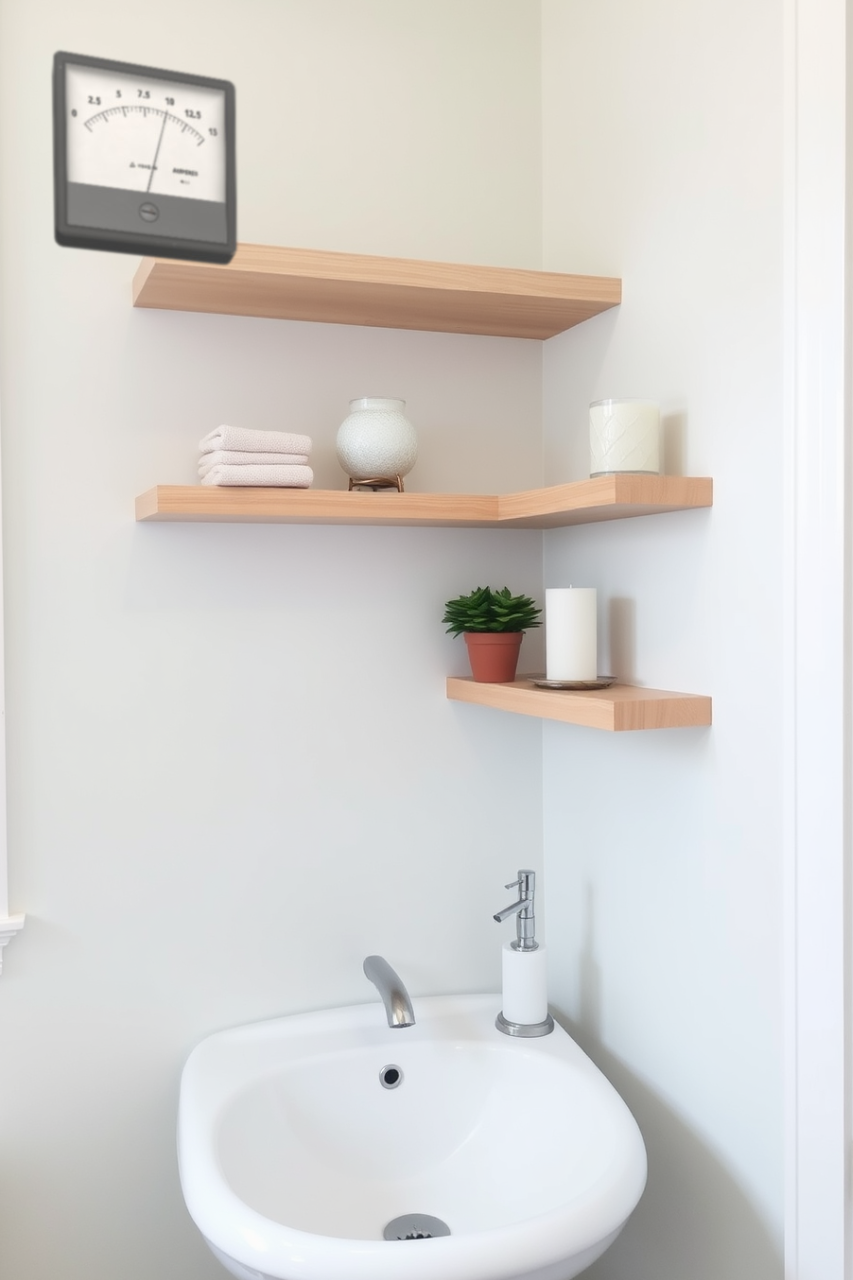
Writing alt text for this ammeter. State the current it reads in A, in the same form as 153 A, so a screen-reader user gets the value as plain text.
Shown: 10 A
